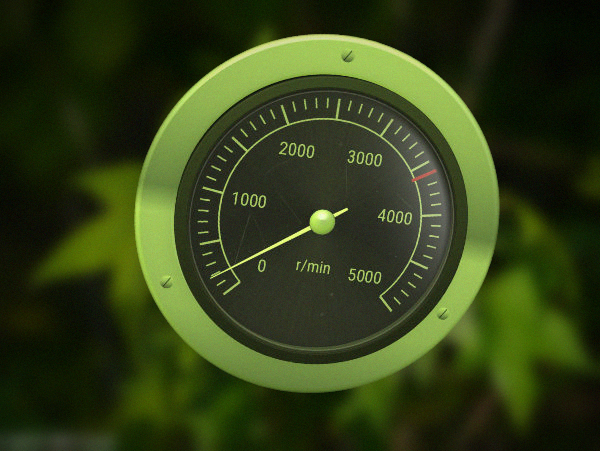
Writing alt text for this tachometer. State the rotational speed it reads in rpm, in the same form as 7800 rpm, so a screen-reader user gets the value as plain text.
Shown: 200 rpm
